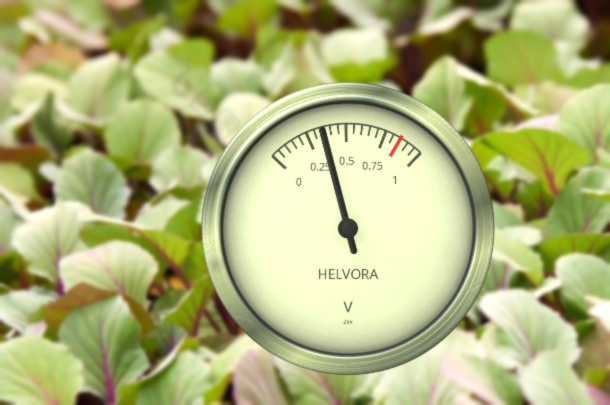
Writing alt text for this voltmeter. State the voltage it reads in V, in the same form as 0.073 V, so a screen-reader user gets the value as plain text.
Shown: 0.35 V
